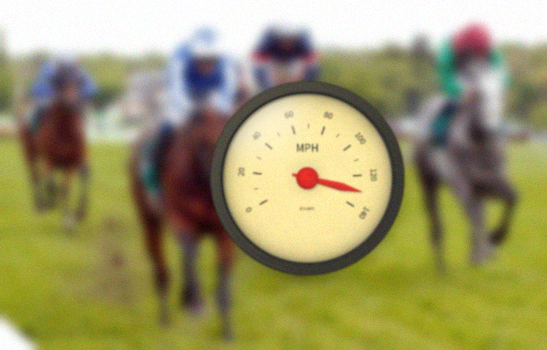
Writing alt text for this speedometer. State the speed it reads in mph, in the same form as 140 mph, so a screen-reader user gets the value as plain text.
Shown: 130 mph
